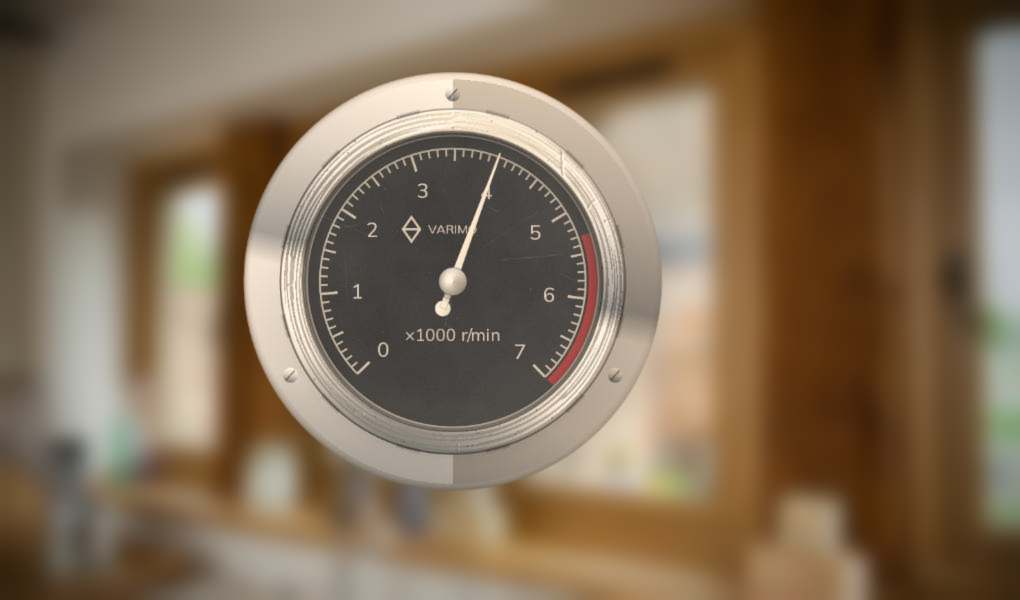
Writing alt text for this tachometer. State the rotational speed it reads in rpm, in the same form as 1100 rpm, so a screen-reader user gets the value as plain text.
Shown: 4000 rpm
